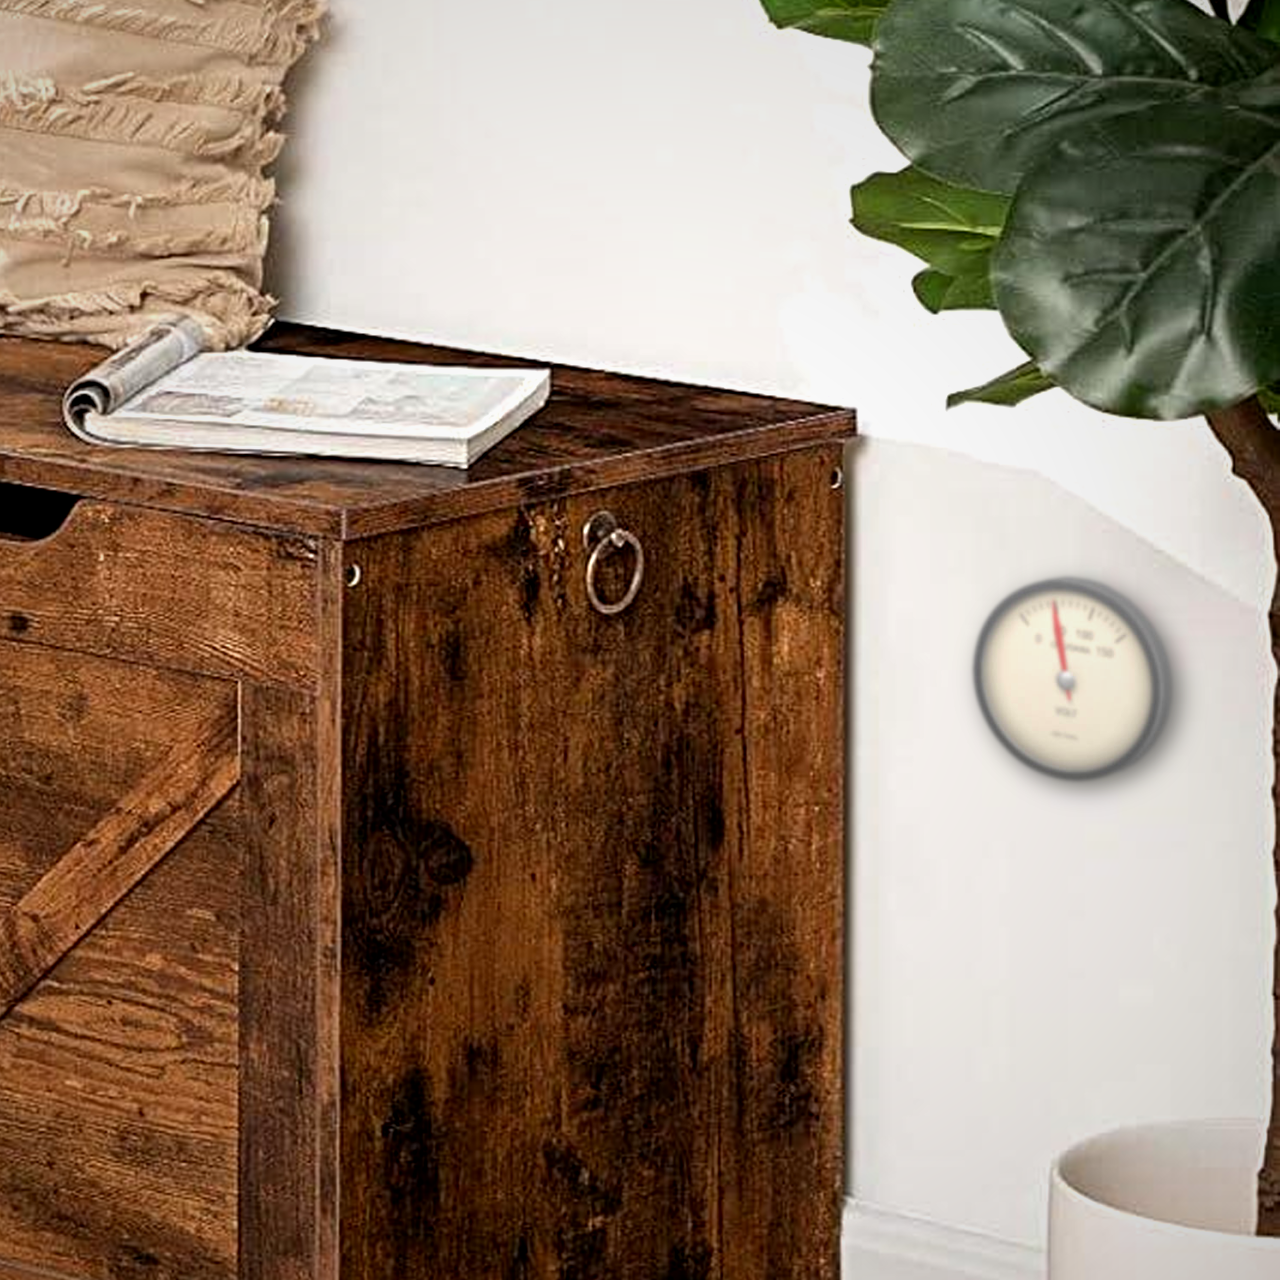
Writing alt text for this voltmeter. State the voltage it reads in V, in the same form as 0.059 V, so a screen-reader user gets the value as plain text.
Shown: 50 V
